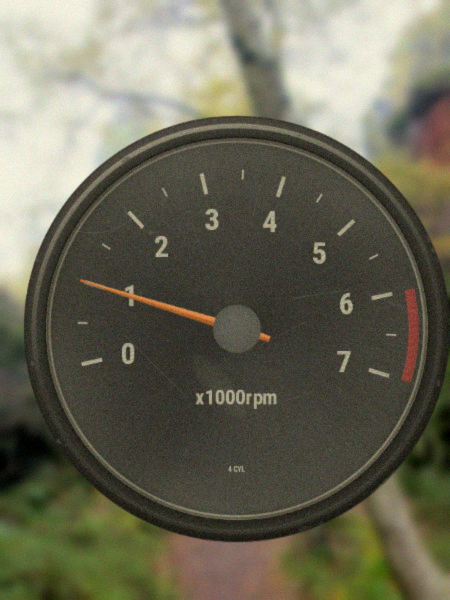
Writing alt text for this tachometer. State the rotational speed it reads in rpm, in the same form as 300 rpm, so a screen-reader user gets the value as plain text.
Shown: 1000 rpm
